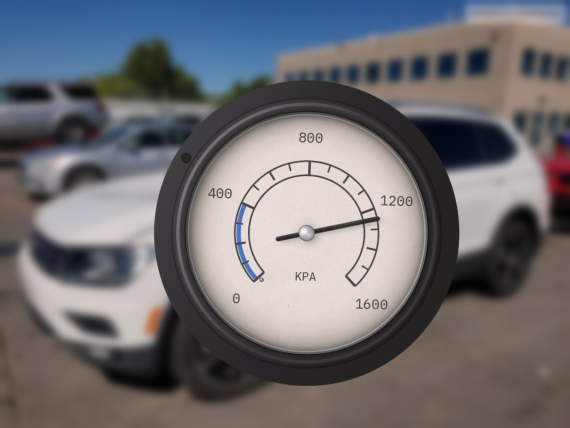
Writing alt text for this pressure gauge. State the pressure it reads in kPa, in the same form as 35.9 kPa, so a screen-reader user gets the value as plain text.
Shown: 1250 kPa
